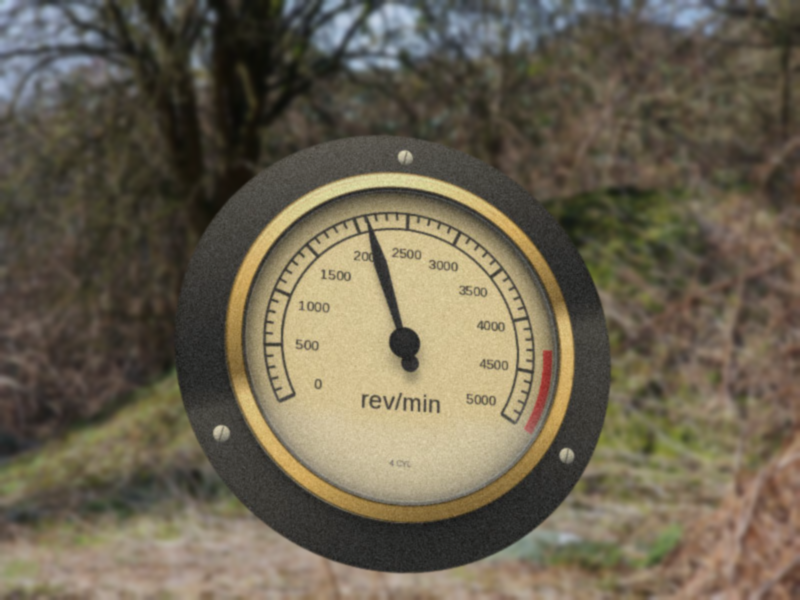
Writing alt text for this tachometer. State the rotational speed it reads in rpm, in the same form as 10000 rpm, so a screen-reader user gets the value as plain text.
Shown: 2100 rpm
